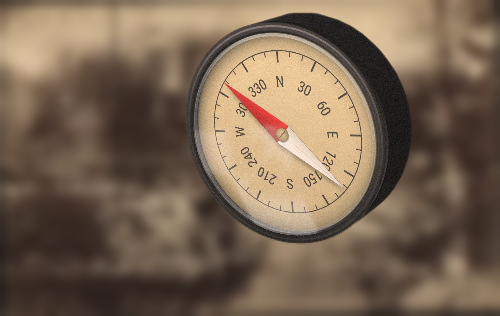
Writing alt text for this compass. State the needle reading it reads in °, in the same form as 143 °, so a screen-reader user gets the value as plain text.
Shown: 310 °
